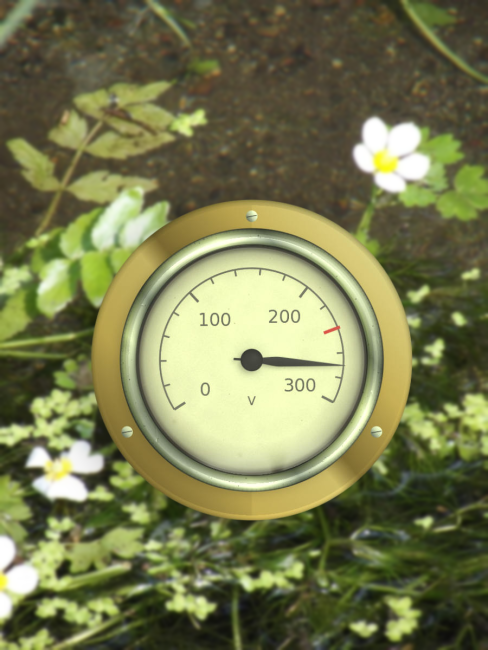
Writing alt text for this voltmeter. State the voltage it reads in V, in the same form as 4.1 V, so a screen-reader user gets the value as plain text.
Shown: 270 V
